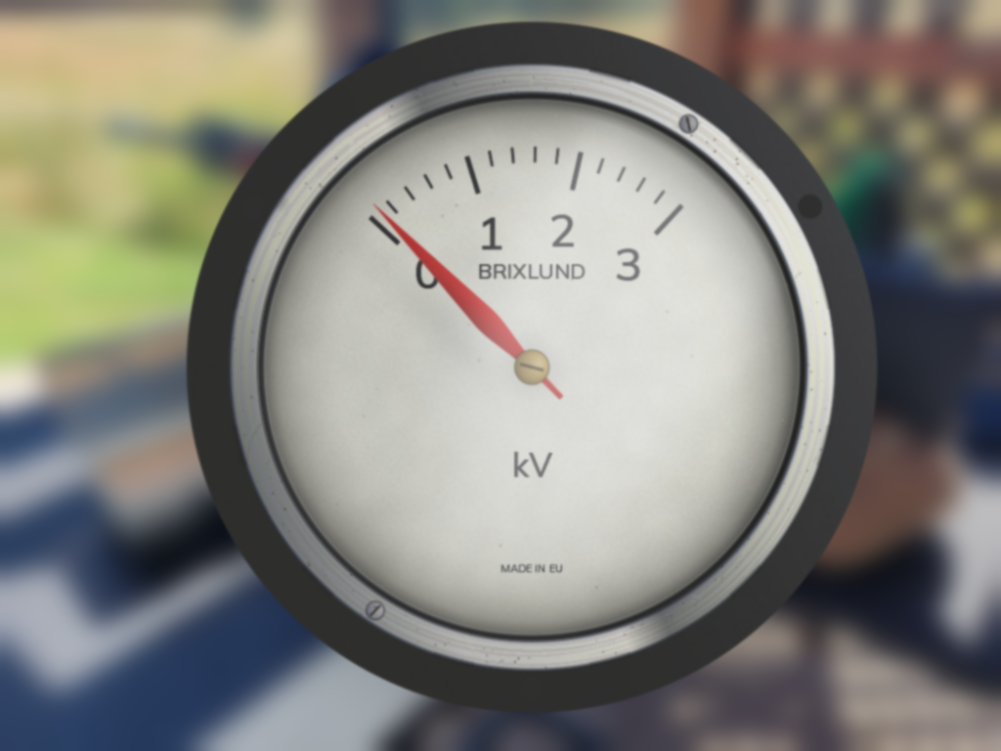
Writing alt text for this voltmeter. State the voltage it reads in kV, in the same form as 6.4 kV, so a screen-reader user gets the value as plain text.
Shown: 0.1 kV
